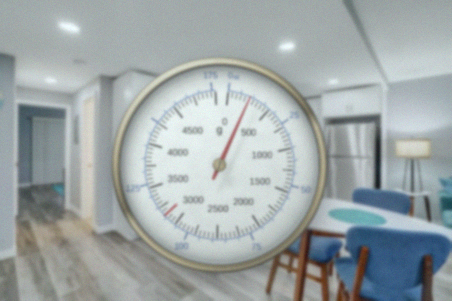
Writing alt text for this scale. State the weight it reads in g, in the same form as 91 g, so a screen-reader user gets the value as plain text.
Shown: 250 g
